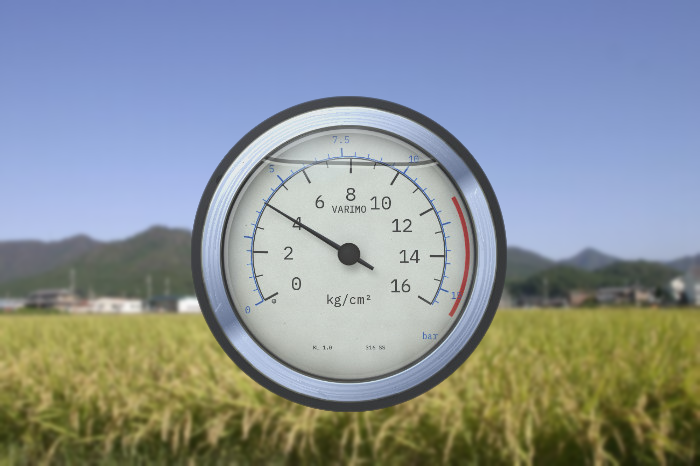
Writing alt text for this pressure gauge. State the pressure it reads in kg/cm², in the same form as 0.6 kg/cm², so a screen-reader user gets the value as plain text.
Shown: 4 kg/cm²
